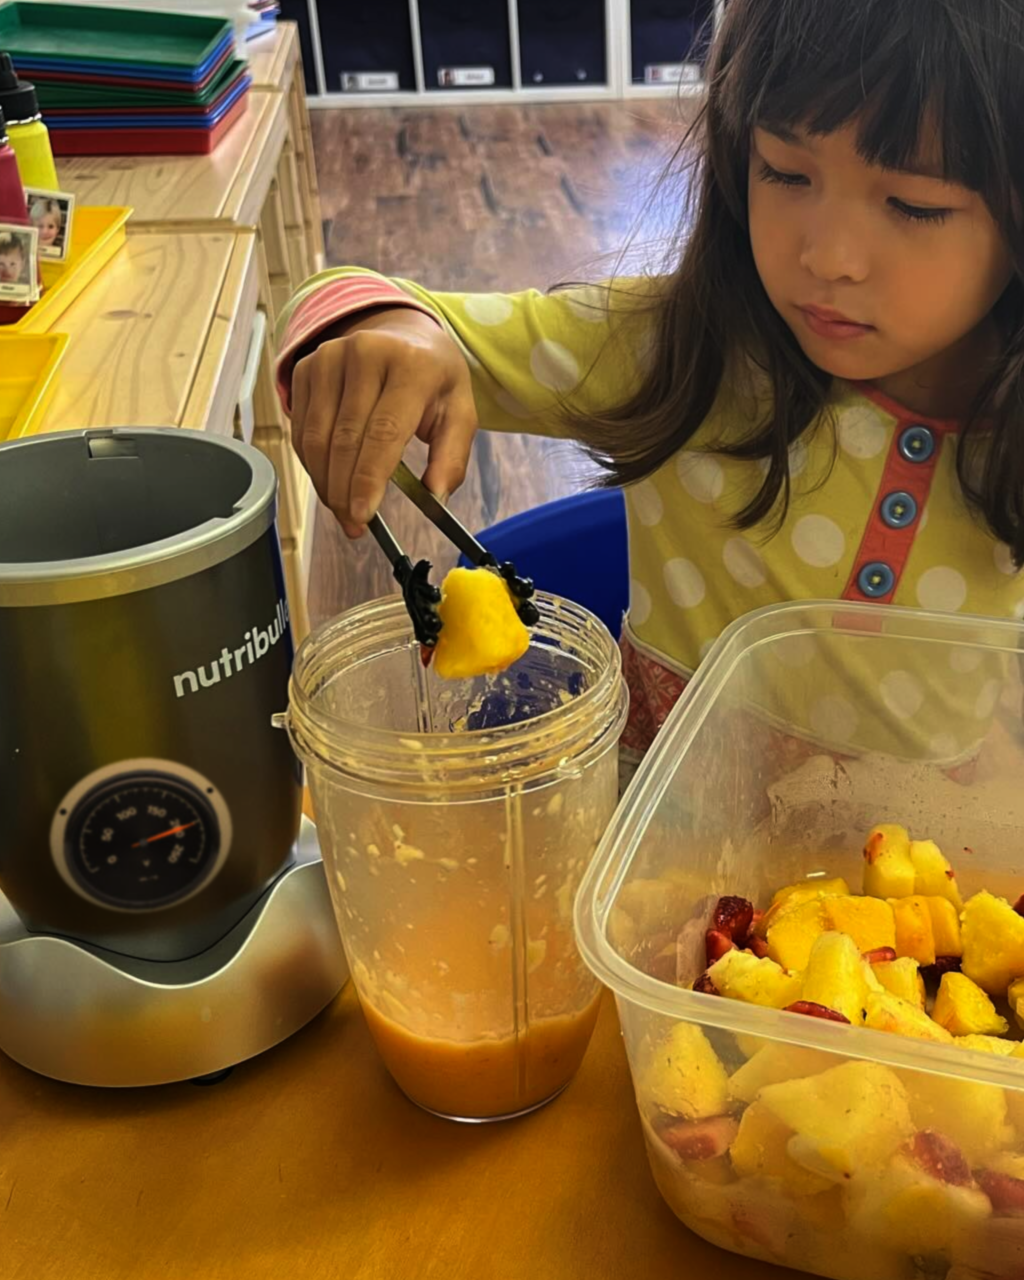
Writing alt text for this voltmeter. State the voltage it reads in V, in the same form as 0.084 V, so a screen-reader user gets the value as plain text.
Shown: 200 V
